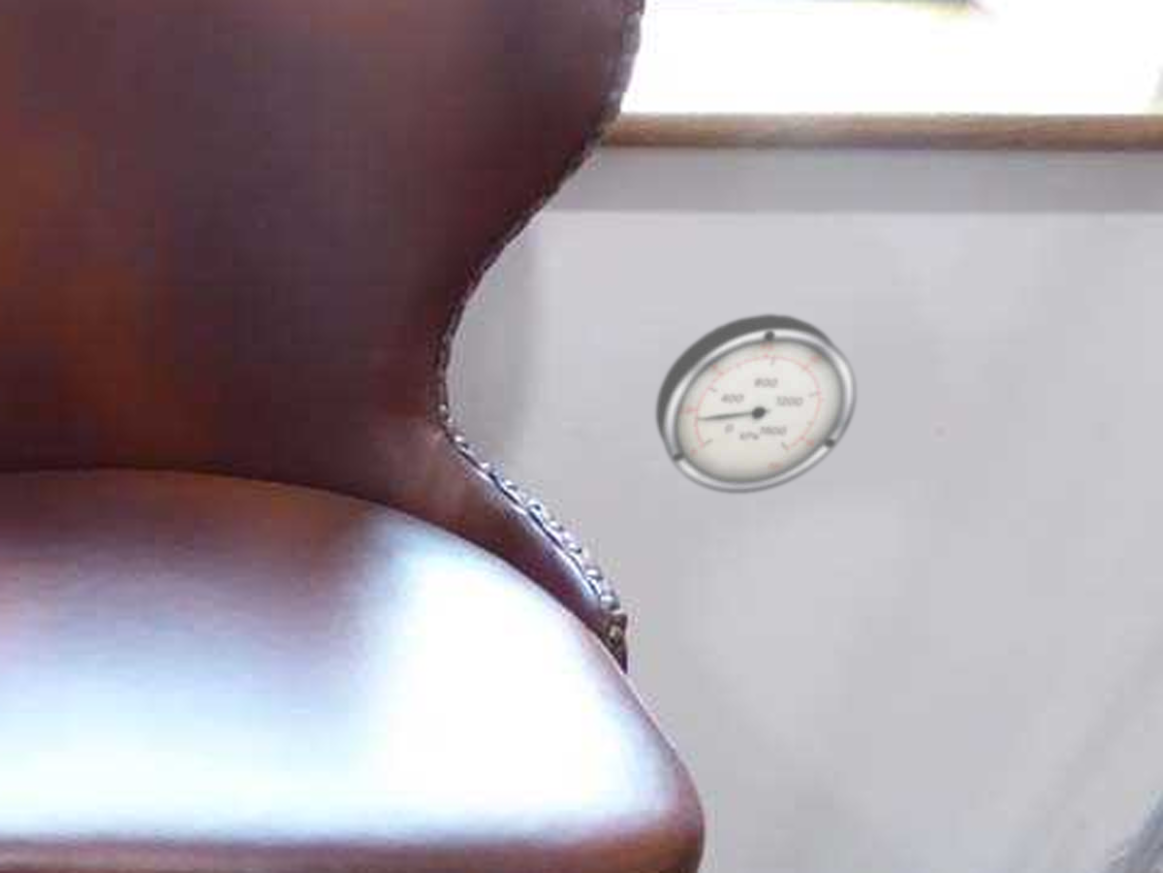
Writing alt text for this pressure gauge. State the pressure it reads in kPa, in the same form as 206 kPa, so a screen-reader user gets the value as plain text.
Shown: 200 kPa
